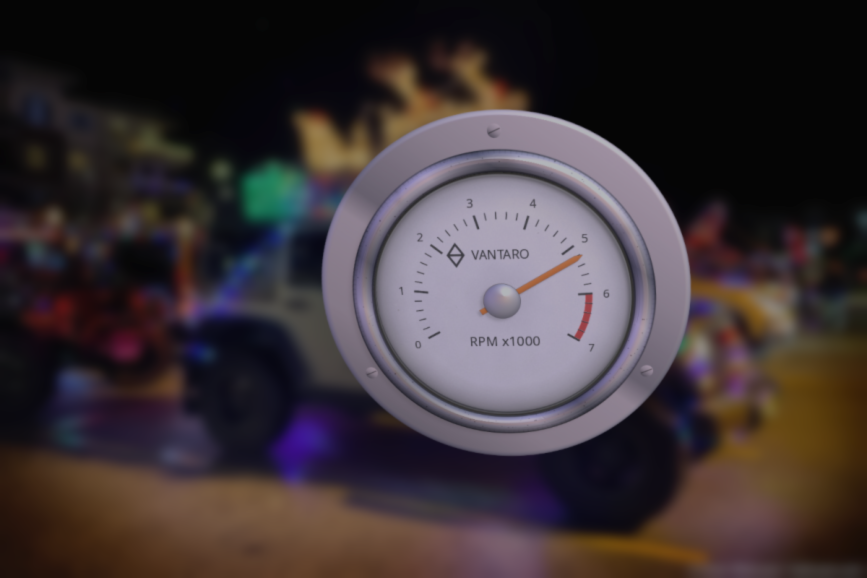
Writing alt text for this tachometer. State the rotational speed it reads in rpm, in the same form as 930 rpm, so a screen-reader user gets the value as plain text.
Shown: 5200 rpm
